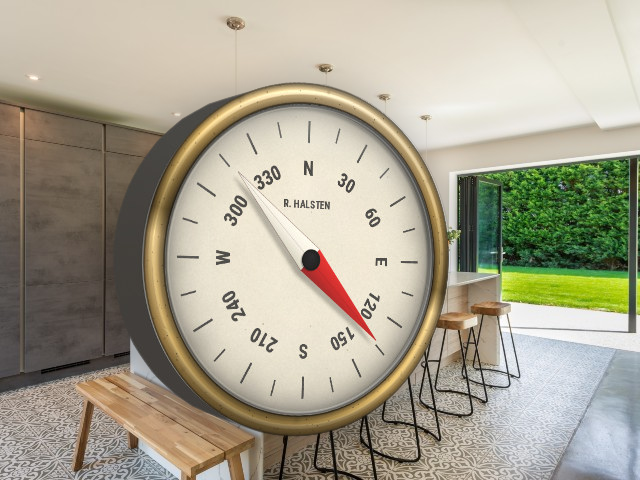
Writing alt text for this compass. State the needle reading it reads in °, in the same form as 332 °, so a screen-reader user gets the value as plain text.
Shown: 135 °
